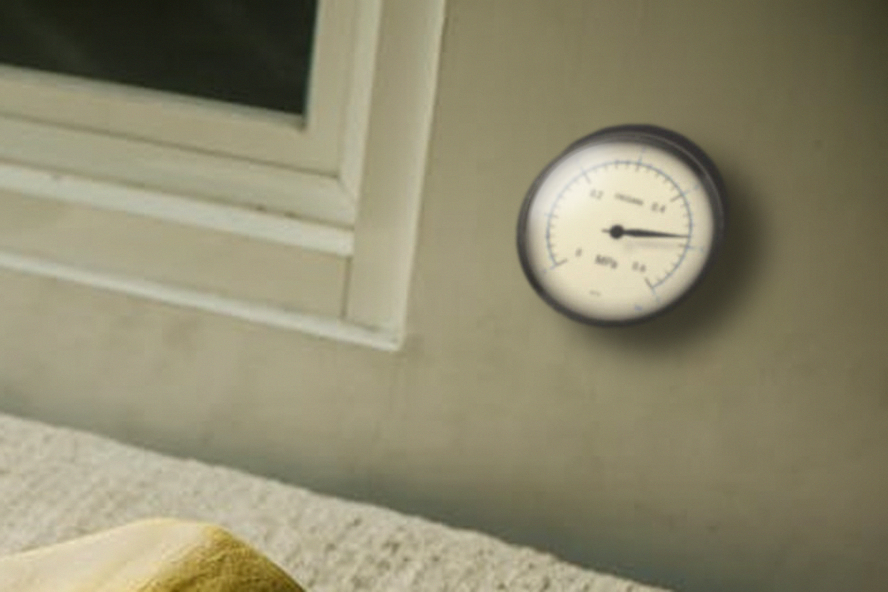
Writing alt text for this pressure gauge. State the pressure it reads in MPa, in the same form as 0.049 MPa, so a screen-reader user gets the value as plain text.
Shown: 0.48 MPa
